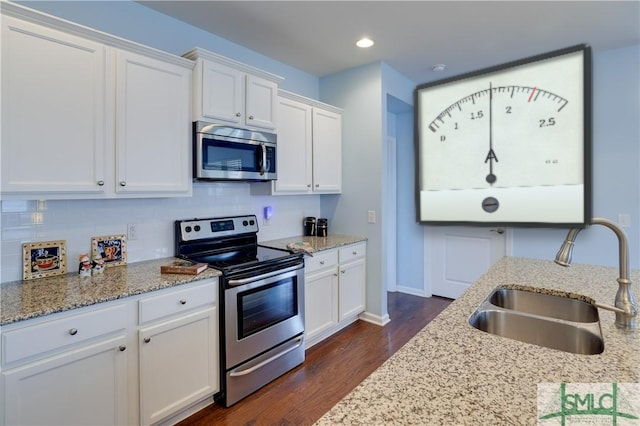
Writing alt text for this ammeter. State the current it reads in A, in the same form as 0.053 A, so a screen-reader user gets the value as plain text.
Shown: 1.75 A
